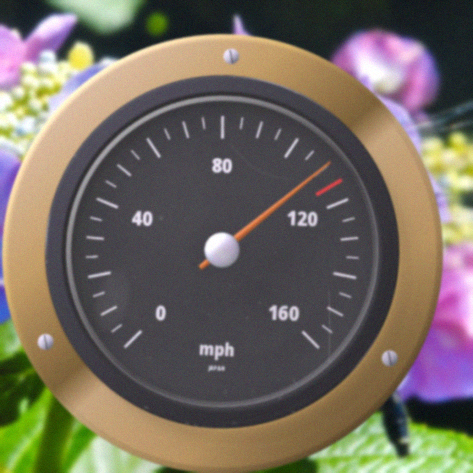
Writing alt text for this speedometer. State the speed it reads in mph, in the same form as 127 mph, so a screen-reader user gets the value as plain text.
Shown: 110 mph
